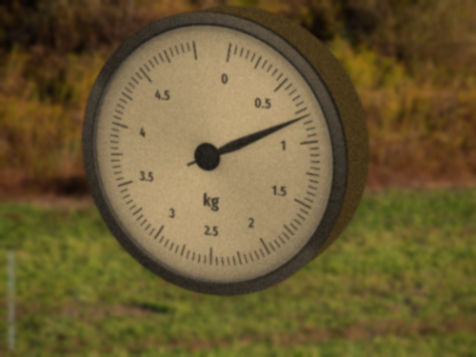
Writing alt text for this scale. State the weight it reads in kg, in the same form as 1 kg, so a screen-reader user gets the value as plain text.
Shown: 0.8 kg
